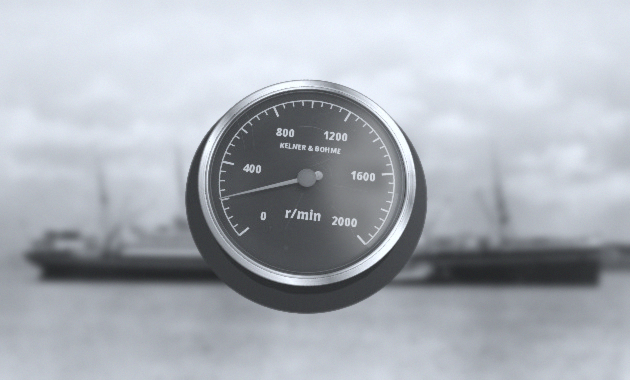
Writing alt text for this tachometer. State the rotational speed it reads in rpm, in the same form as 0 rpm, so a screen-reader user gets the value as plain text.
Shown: 200 rpm
